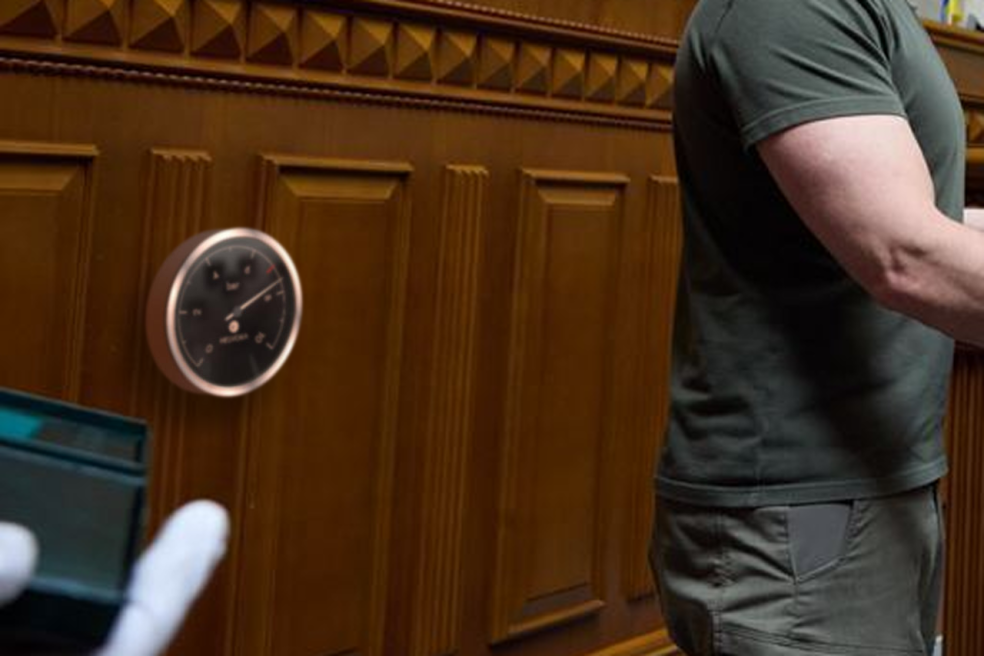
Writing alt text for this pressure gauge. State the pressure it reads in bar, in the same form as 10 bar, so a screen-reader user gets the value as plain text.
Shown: 7.5 bar
